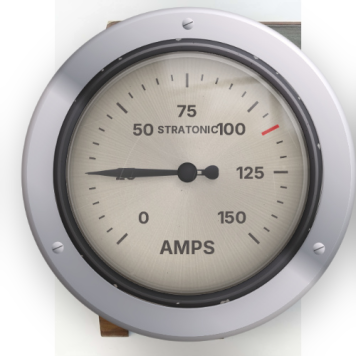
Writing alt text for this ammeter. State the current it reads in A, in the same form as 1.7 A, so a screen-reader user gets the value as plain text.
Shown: 25 A
